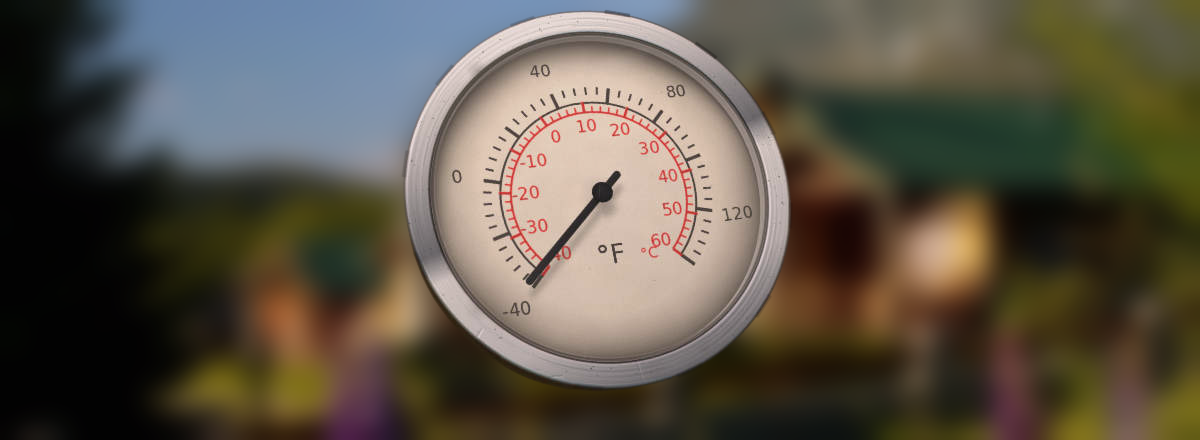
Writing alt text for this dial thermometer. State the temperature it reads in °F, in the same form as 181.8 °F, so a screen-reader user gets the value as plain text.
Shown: -38 °F
